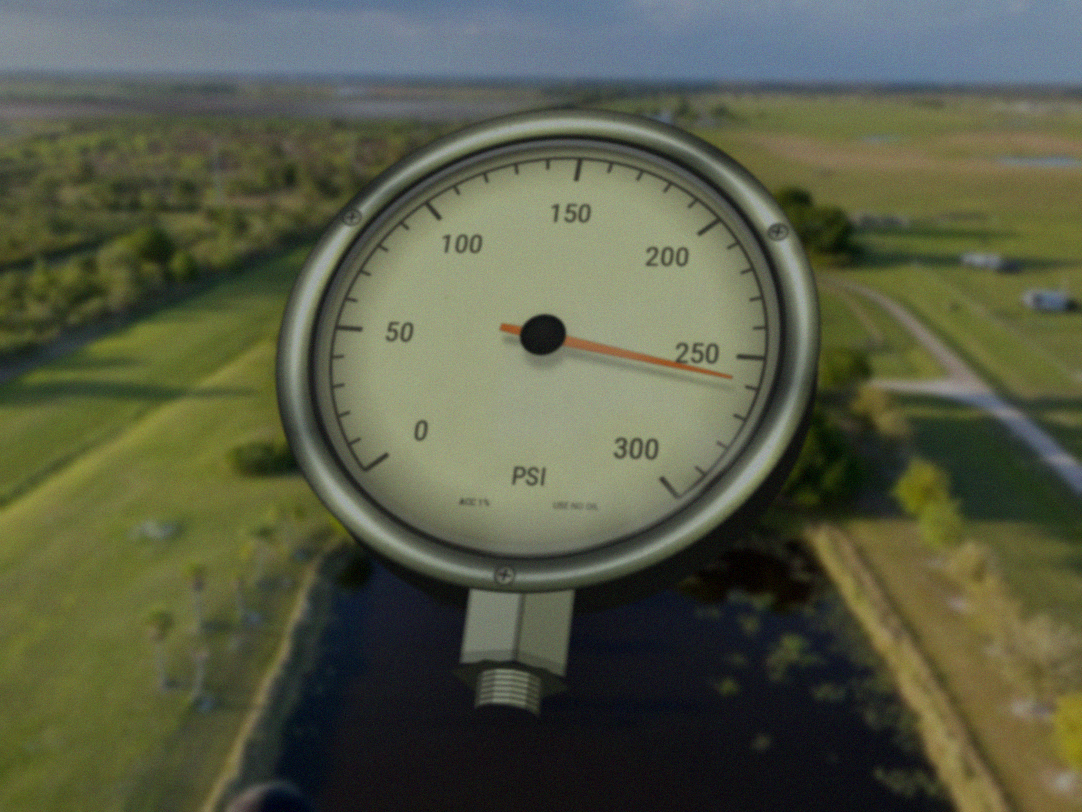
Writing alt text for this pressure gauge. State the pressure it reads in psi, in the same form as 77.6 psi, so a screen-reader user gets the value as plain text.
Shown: 260 psi
